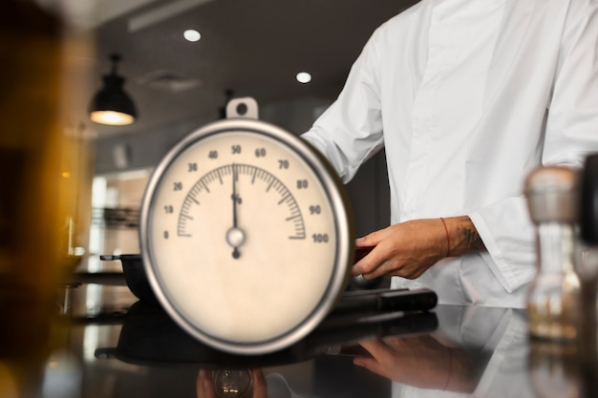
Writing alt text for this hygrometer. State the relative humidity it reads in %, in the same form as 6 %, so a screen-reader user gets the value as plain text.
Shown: 50 %
